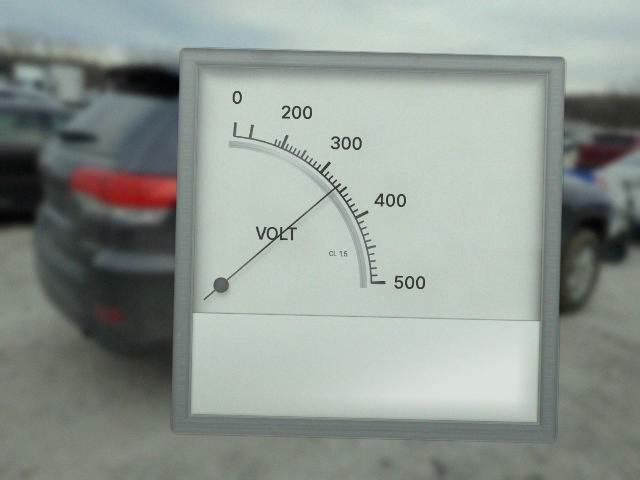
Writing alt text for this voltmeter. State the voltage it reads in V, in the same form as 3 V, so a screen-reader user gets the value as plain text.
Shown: 340 V
